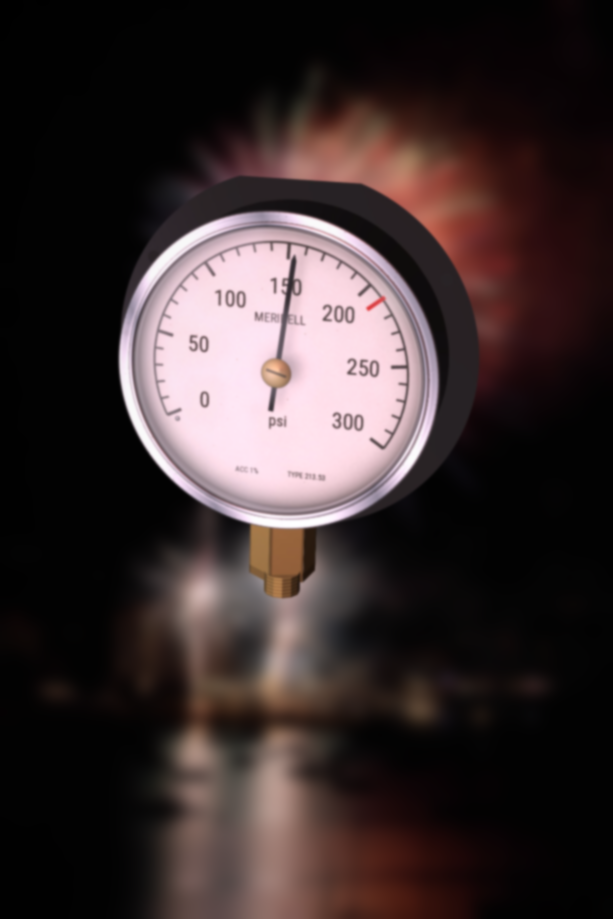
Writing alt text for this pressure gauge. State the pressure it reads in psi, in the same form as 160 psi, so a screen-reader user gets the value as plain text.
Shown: 155 psi
